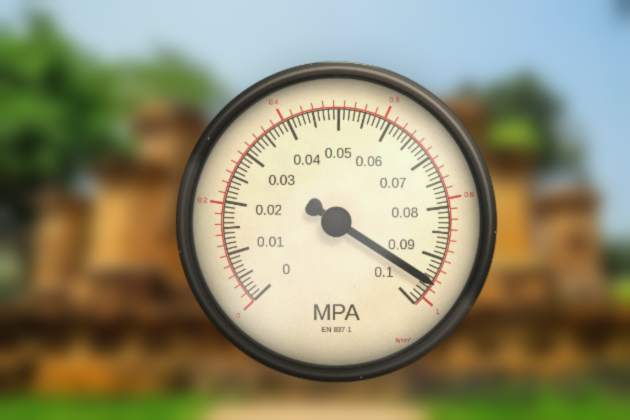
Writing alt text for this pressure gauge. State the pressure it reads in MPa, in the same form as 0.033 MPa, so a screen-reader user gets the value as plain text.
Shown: 0.095 MPa
